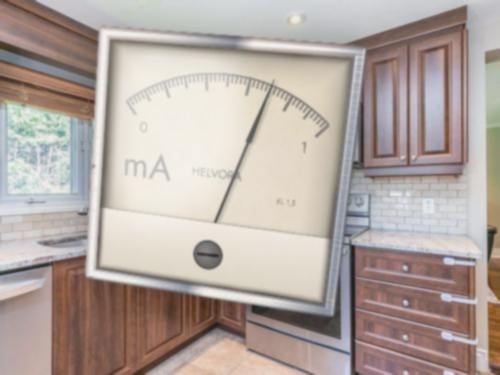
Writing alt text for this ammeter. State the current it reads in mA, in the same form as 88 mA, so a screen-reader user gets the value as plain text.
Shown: 0.7 mA
